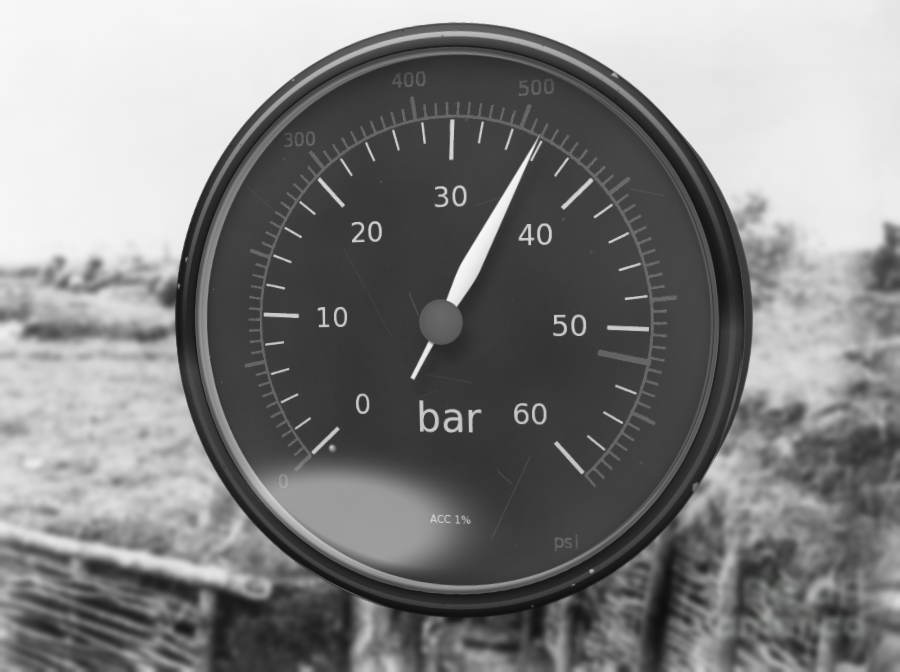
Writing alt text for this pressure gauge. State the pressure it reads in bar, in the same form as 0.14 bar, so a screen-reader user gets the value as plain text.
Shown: 36 bar
